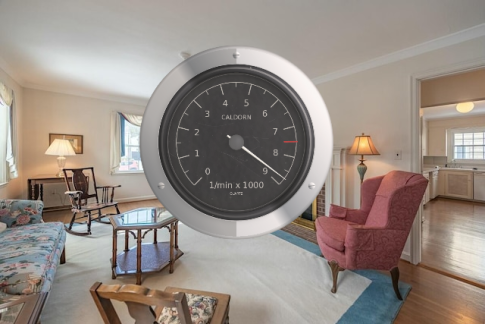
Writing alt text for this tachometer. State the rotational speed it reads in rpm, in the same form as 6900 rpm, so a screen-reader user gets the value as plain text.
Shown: 8750 rpm
